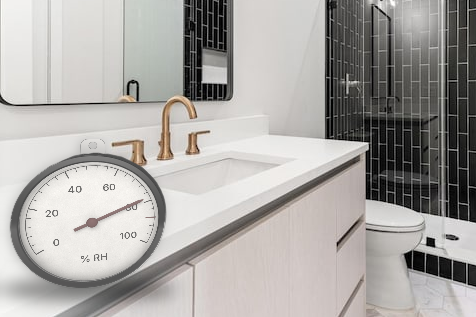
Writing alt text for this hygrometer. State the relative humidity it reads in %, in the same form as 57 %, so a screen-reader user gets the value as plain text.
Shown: 78 %
